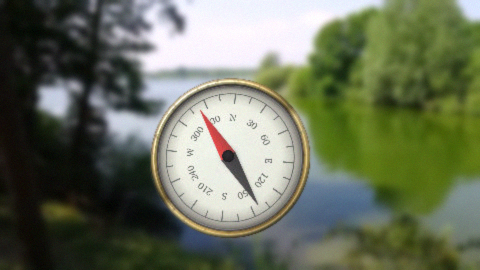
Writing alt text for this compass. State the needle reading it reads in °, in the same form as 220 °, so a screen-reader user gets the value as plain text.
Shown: 322.5 °
